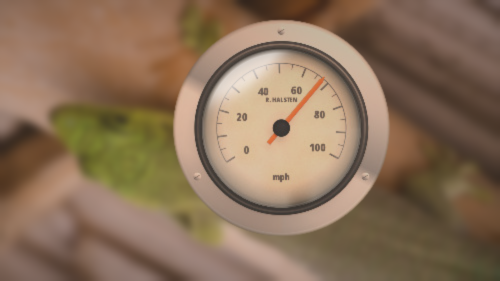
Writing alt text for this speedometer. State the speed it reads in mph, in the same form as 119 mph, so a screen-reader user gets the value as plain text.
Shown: 67.5 mph
